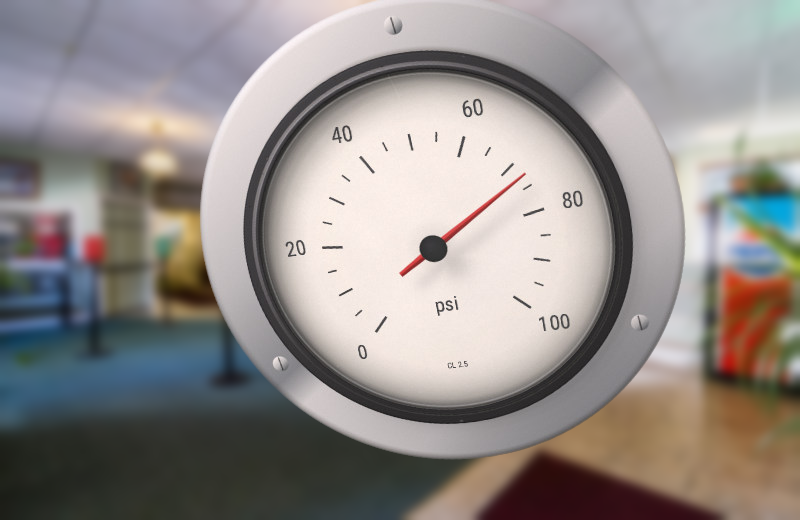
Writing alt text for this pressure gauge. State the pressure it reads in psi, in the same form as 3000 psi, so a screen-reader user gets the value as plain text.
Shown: 72.5 psi
